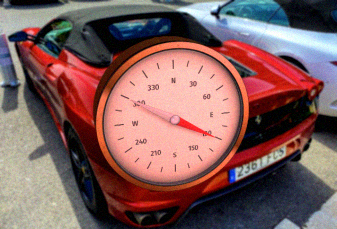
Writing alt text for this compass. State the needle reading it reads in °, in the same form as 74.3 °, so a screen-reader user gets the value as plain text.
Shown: 120 °
